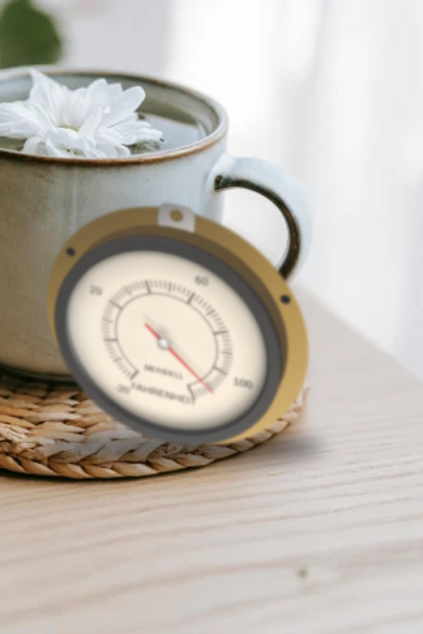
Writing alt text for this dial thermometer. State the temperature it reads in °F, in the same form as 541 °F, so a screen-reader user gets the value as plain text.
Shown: 110 °F
